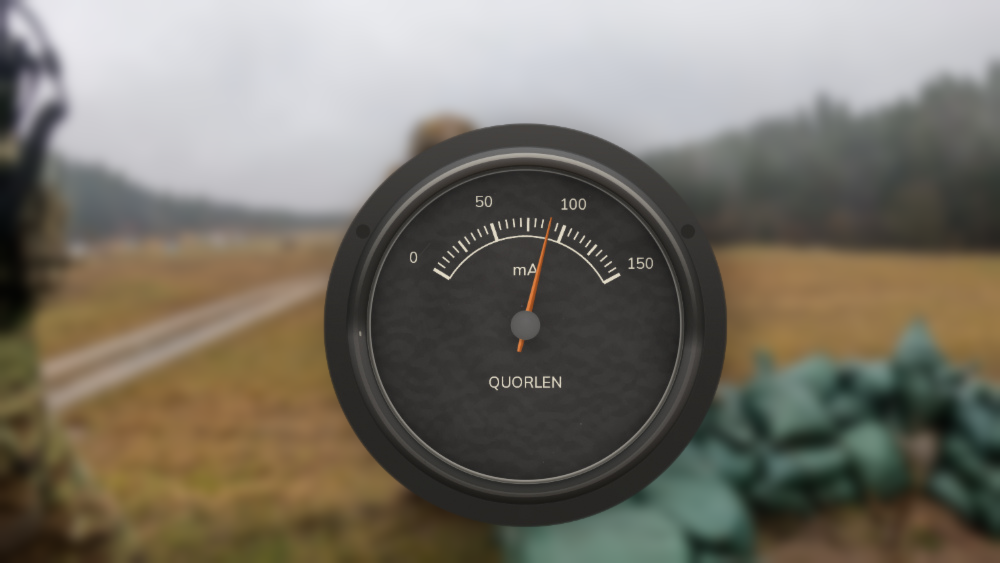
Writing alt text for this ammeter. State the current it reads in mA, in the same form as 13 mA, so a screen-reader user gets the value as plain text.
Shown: 90 mA
